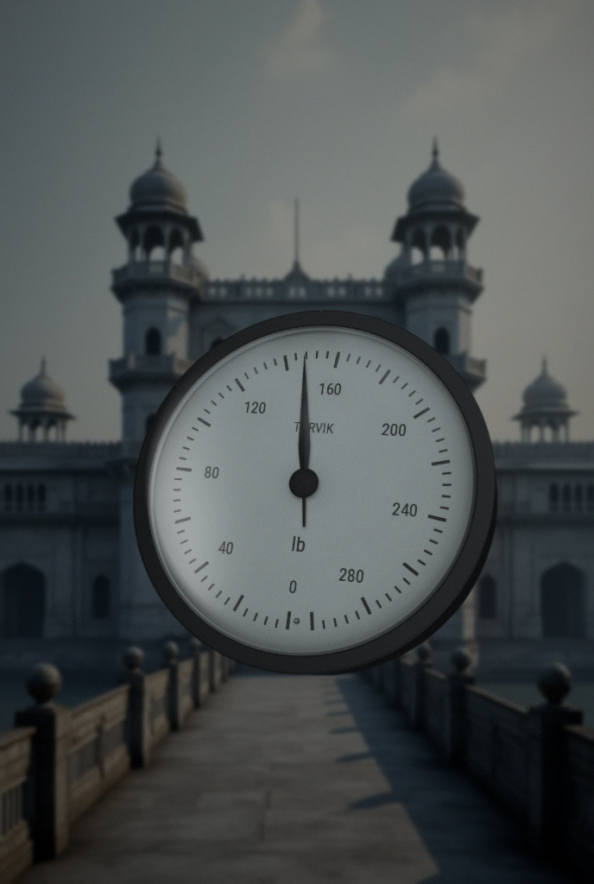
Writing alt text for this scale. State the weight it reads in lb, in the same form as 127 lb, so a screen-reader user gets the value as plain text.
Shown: 148 lb
